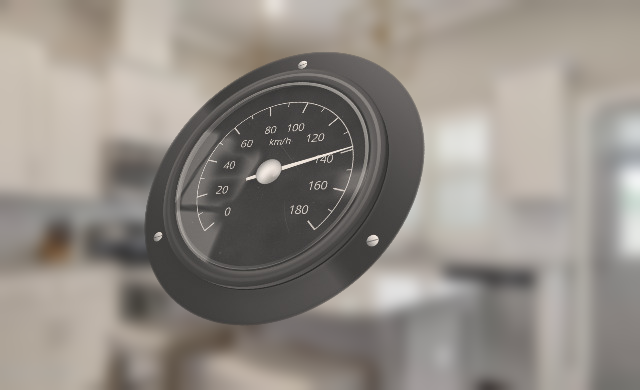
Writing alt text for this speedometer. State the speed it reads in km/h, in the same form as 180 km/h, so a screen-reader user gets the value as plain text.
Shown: 140 km/h
